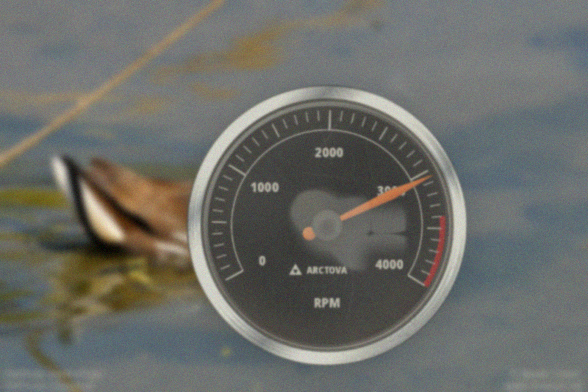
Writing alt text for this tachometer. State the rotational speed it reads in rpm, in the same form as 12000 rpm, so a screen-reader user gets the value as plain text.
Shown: 3050 rpm
